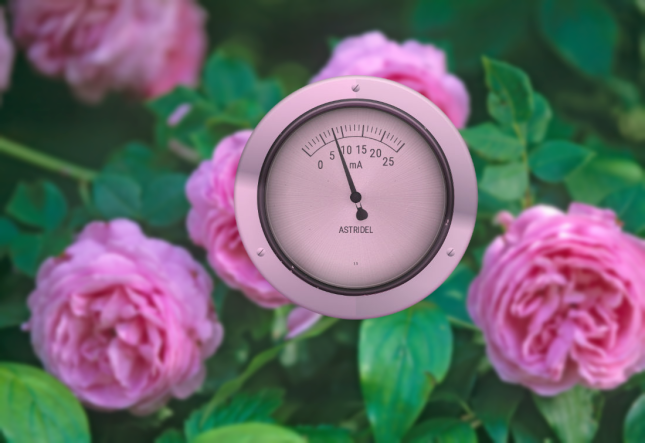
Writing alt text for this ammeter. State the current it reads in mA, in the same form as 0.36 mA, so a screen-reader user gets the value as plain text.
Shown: 8 mA
